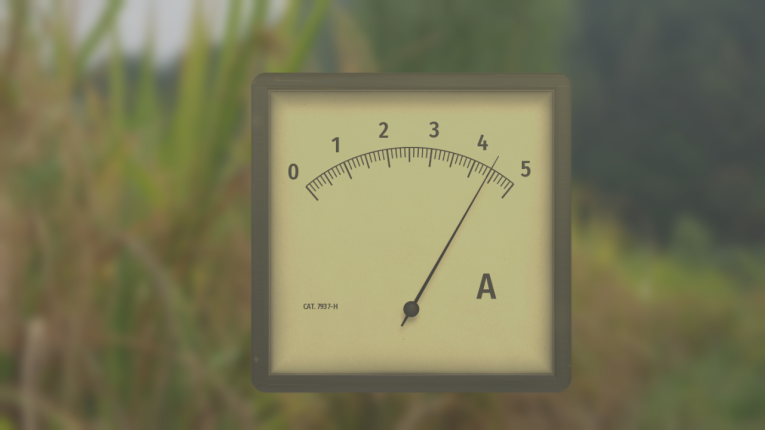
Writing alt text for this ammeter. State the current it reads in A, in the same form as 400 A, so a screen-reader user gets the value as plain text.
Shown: 4.4 A
